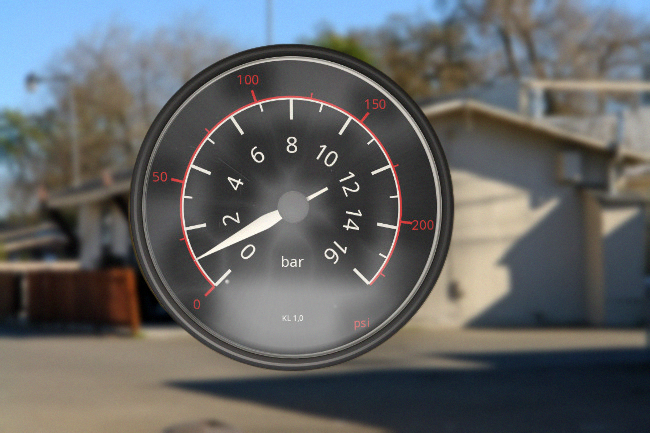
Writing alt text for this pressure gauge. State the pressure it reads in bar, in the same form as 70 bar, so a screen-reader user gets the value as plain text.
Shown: 1 bar
